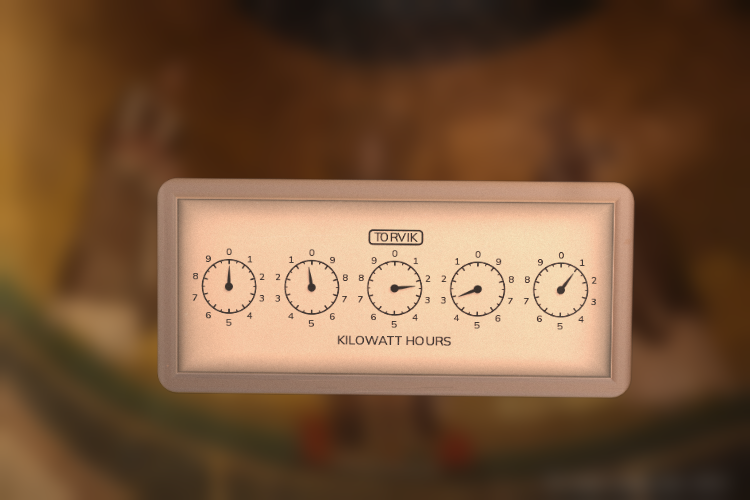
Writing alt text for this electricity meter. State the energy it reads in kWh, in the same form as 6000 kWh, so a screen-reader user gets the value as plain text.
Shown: 231 kWh
